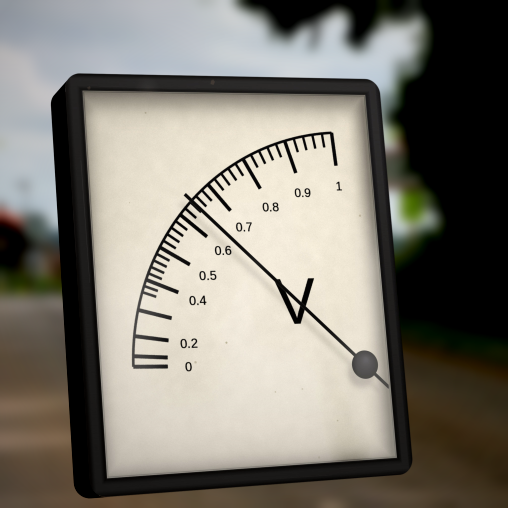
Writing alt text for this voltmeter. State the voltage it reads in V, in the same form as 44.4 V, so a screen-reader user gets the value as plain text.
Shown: 0.64 V
